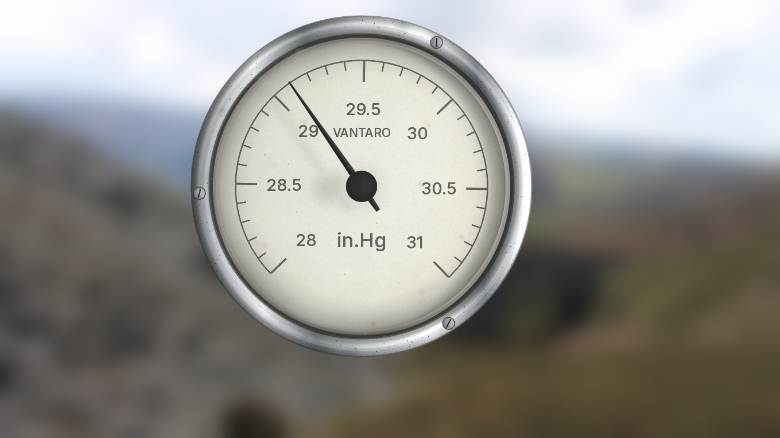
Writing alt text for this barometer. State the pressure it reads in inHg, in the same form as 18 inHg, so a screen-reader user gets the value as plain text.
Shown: 29.1 inHg
